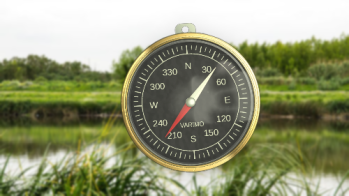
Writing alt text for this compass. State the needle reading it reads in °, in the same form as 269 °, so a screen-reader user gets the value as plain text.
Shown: 220 °
